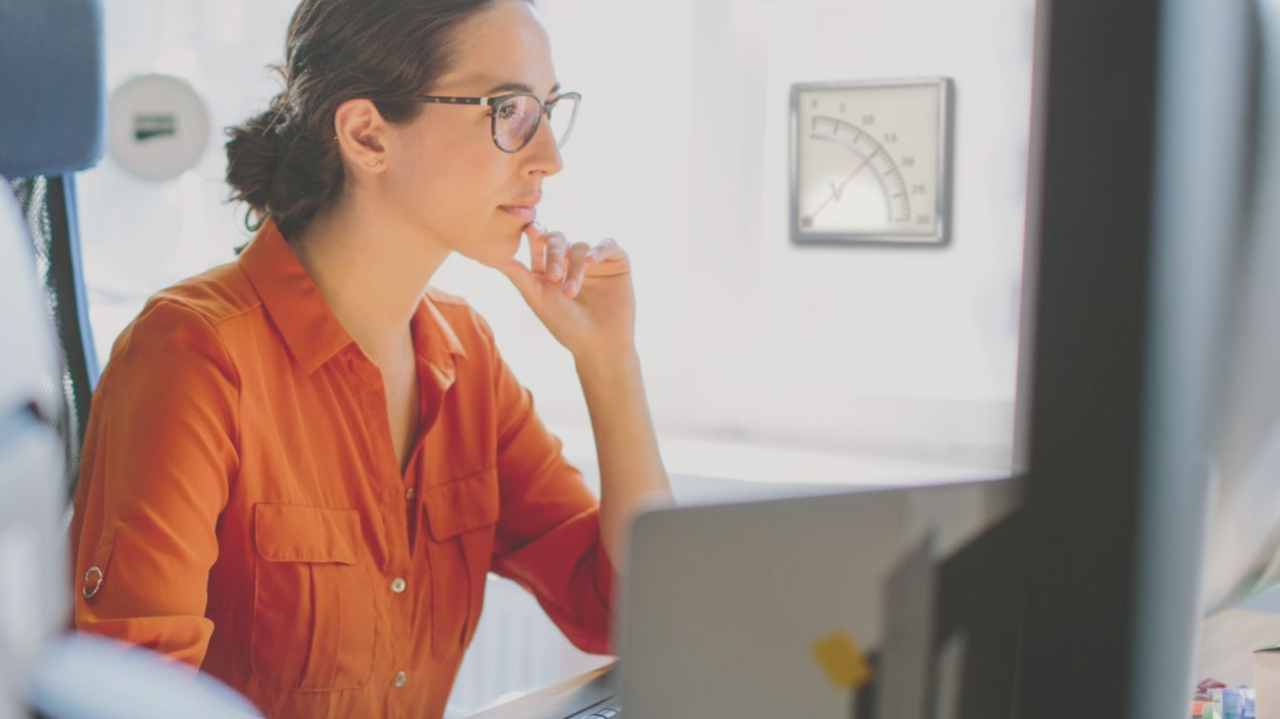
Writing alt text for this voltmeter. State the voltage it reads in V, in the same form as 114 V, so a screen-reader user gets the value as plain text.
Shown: 15 V
